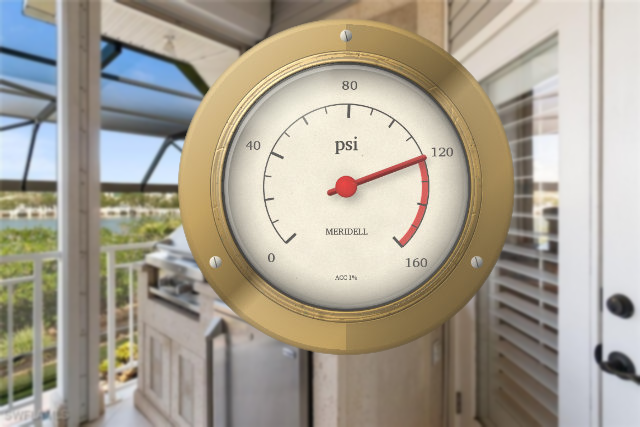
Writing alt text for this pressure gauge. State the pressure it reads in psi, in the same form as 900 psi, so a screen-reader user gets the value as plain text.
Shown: 120 psi
